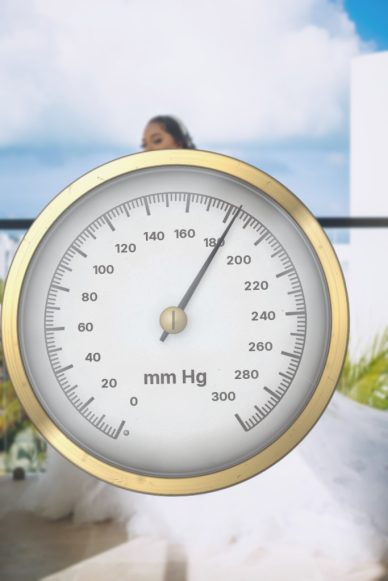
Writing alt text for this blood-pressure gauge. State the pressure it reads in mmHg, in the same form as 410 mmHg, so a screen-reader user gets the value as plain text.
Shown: 184 mmHg
